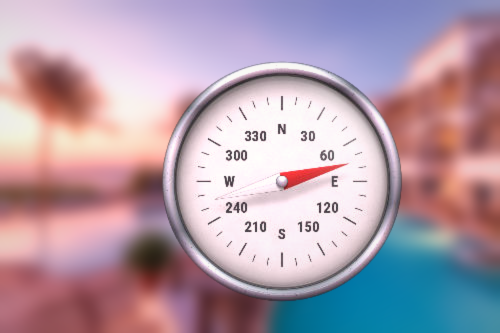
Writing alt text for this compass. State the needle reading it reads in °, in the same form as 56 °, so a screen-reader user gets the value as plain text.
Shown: 75 °
